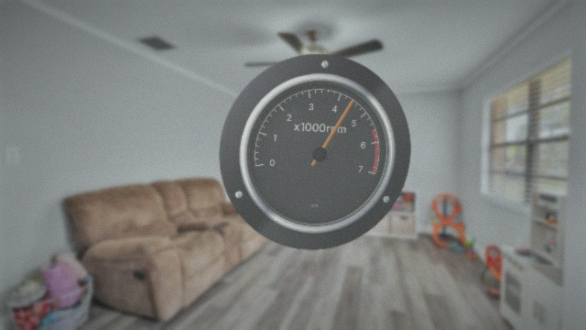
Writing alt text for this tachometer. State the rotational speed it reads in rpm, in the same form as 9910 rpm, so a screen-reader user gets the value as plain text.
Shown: 4400 rpm
